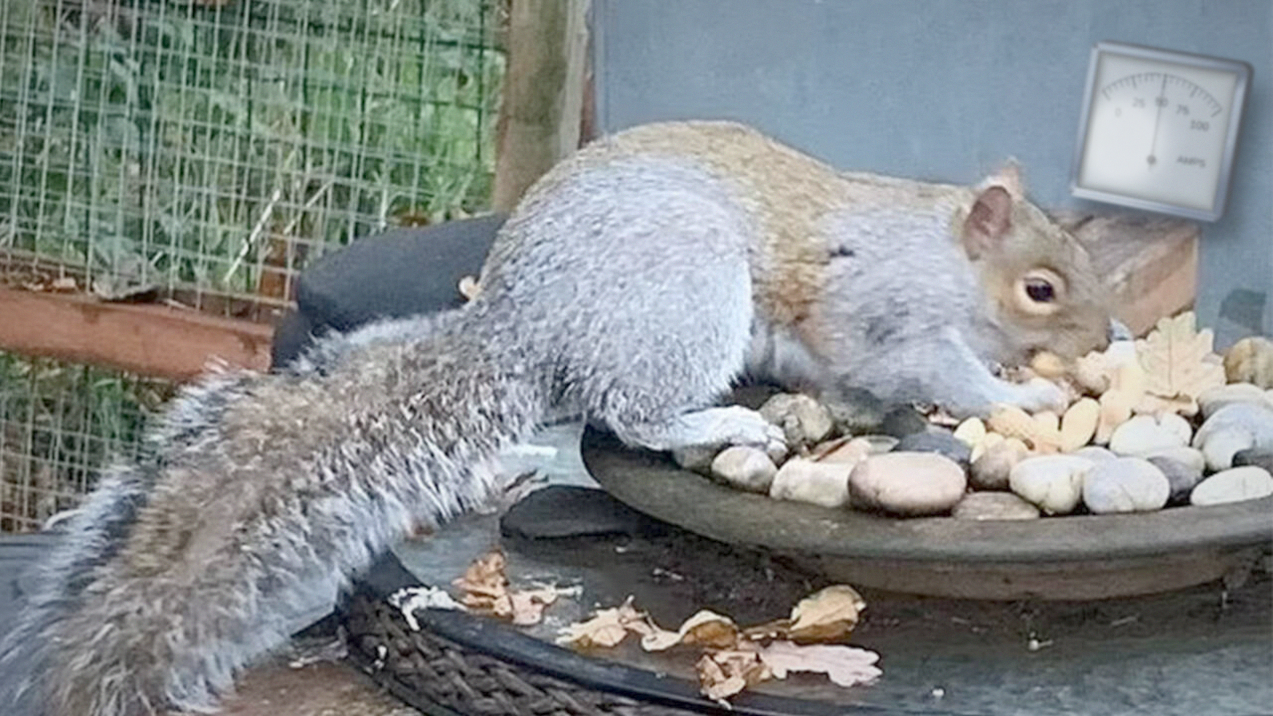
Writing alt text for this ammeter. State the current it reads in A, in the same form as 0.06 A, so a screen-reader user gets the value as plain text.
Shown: 50 A
